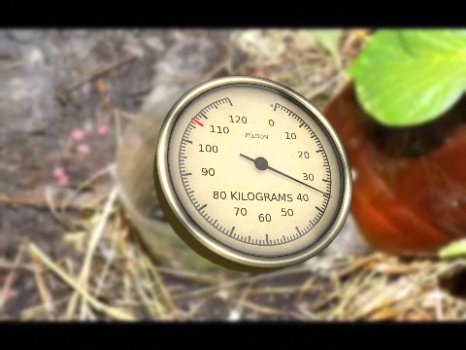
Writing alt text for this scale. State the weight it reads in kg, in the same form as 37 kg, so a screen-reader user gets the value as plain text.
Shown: 35 kg
